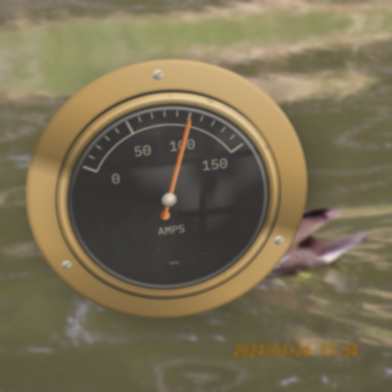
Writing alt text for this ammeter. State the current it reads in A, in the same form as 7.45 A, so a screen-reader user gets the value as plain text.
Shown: 100 A
